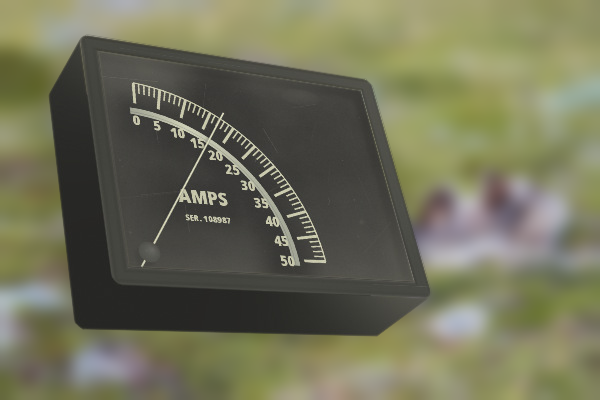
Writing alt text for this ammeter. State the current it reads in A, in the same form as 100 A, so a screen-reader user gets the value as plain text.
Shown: 17 A
